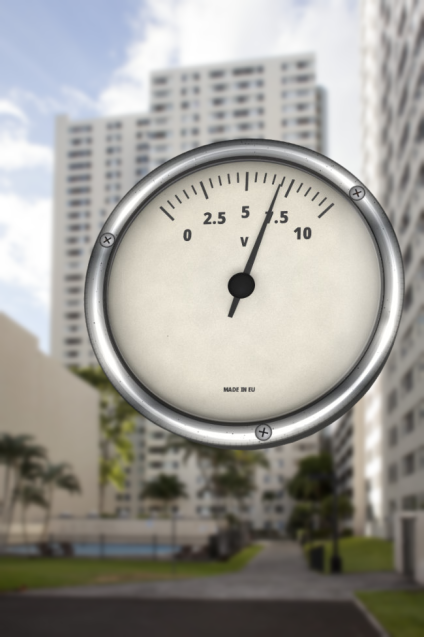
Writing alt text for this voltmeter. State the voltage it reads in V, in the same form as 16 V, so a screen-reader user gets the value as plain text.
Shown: 7 V
